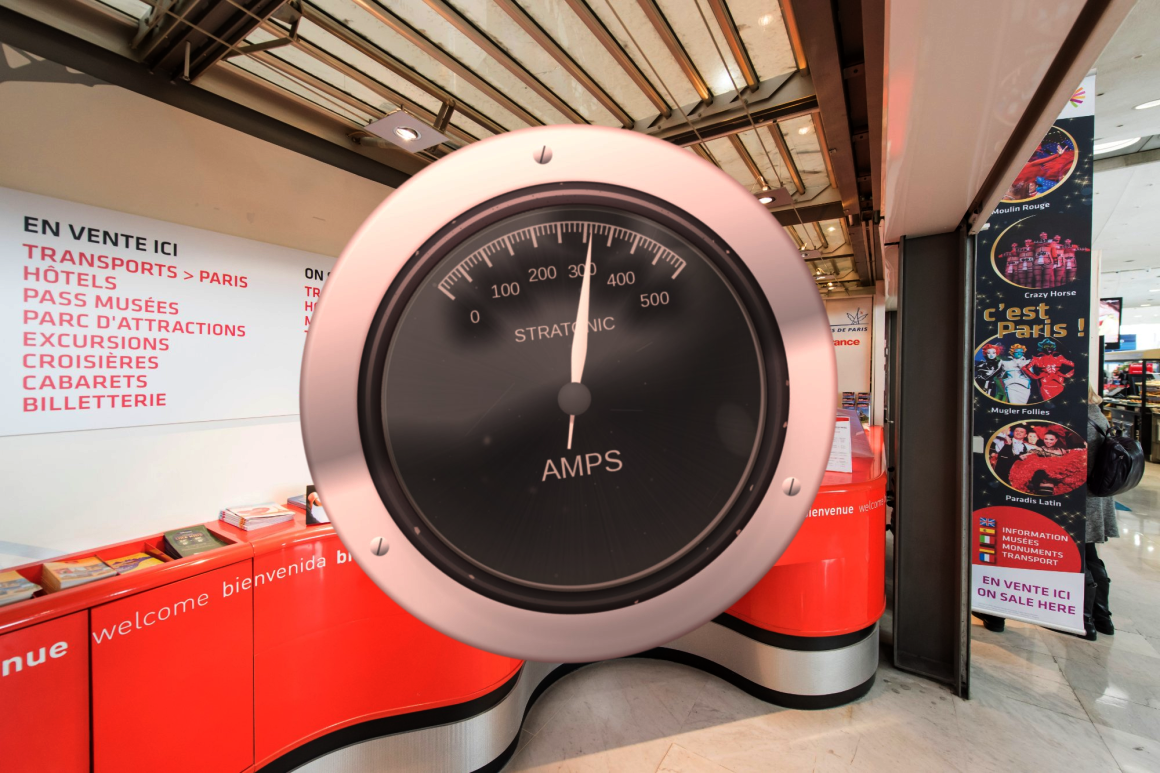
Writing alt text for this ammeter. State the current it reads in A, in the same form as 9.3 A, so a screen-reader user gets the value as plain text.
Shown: 310 A
